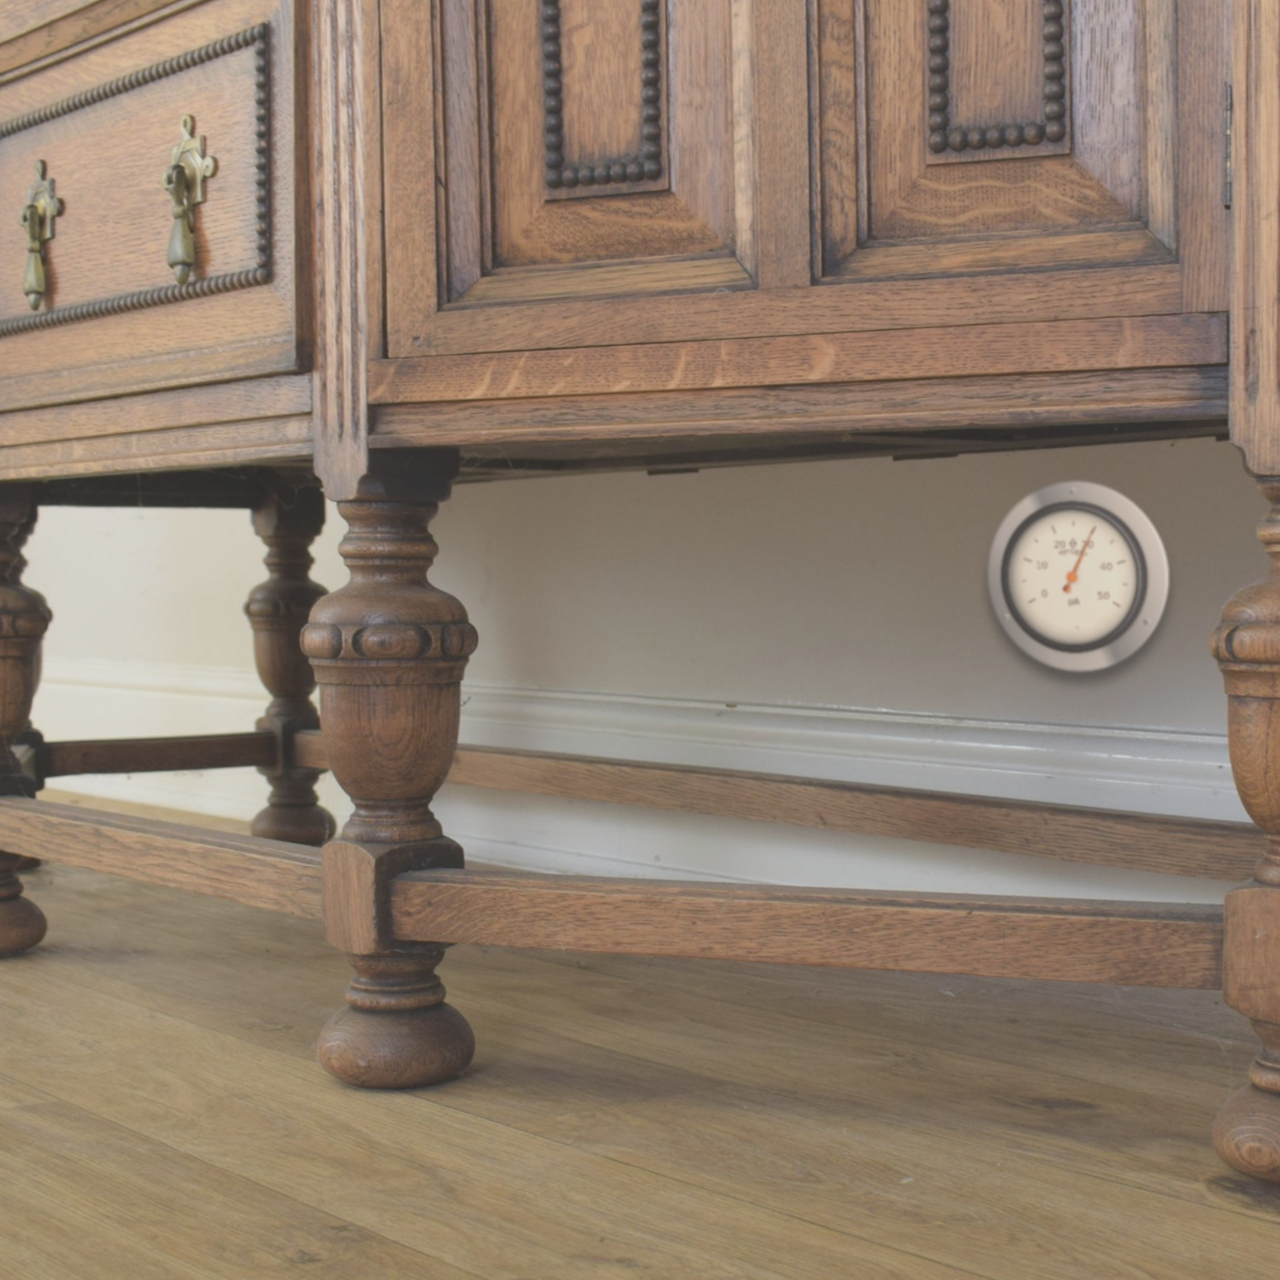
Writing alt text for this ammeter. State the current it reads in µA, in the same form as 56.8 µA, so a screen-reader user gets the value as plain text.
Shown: 30 µA
